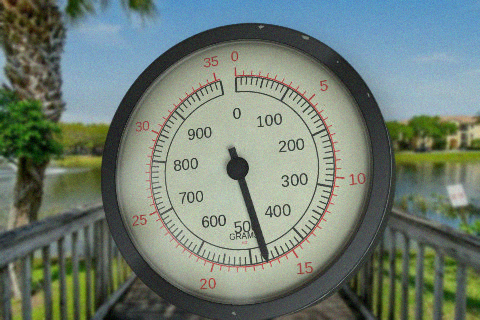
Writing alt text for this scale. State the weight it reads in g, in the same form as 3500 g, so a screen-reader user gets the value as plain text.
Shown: 470 g
